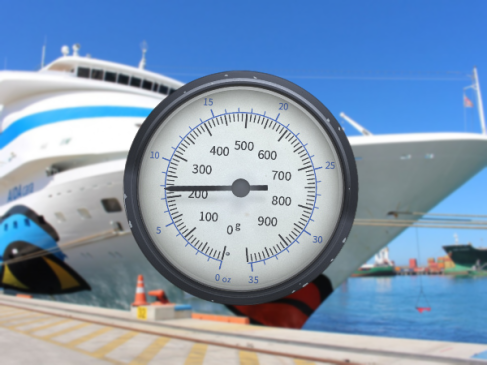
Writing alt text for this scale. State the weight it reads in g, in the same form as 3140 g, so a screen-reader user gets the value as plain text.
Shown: 220 g
